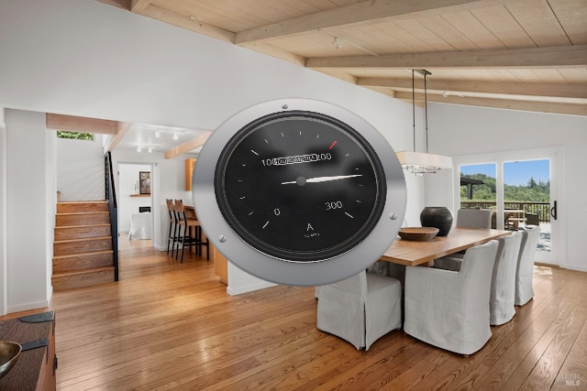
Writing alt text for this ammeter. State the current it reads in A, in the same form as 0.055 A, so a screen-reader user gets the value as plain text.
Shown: 250 A
